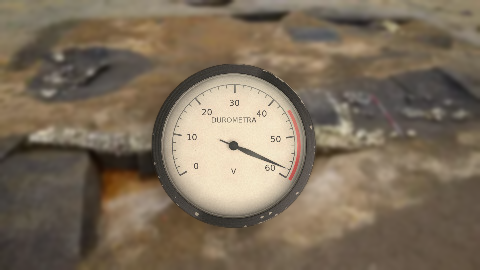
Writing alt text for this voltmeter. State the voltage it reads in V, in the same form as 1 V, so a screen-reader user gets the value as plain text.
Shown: 58 V
